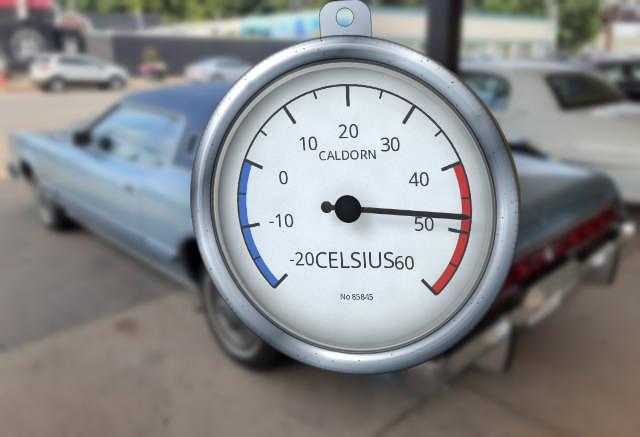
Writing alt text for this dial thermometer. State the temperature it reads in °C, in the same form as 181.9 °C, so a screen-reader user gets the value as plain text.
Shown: 47.5 °C
